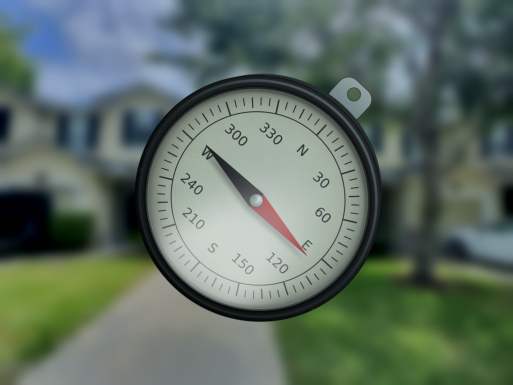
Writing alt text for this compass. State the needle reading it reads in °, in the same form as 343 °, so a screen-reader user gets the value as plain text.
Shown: 95 °
